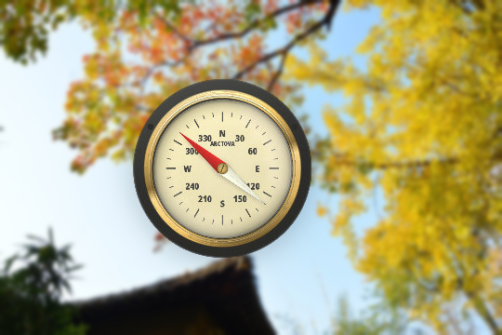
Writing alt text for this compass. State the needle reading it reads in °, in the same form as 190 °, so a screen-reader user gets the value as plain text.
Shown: 310 °
